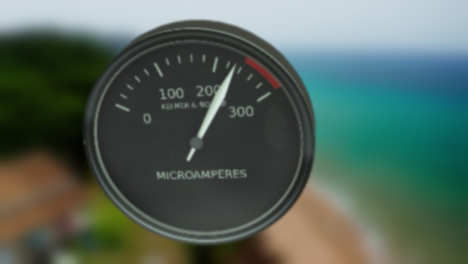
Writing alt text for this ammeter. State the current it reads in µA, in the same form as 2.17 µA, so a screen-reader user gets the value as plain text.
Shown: 230 µA
